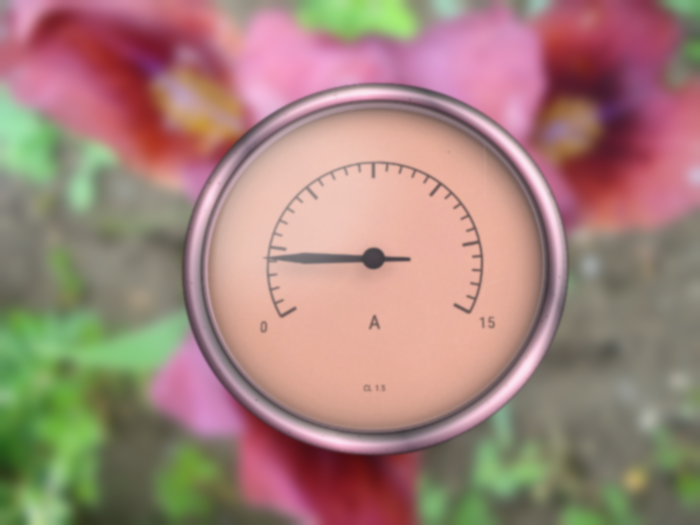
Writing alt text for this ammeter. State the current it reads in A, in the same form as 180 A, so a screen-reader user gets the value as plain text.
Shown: 2 A
